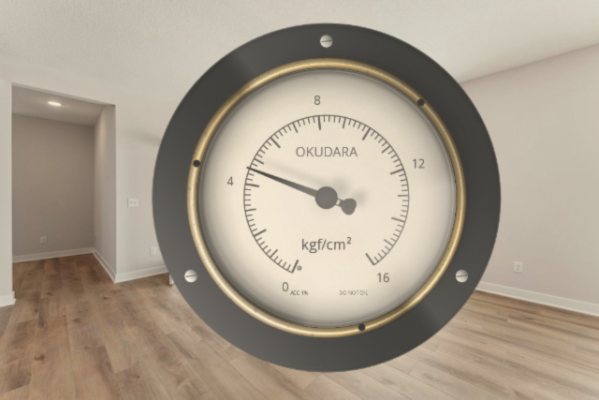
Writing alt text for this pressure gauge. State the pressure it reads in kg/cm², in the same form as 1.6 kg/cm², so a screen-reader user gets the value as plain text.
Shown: 4.6 kg/cm²
